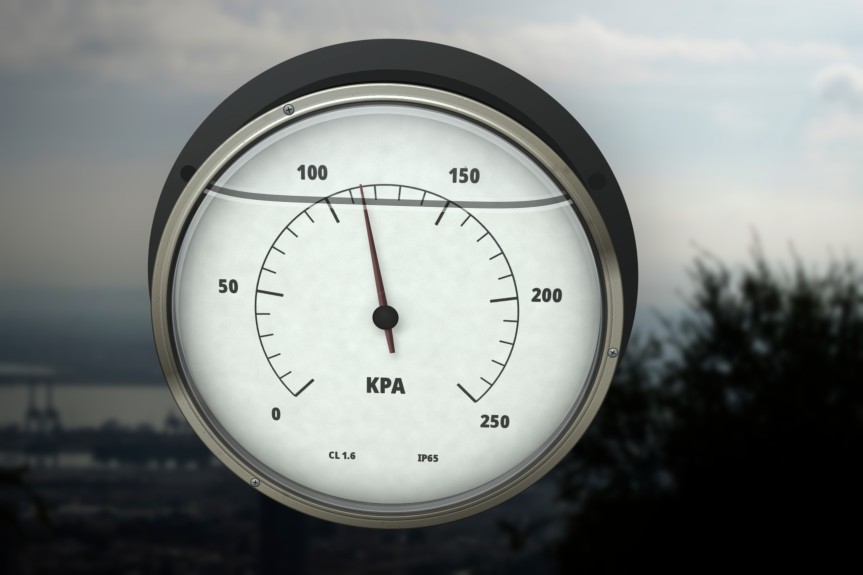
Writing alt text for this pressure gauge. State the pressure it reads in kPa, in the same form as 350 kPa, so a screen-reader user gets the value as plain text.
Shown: 115 kPa
